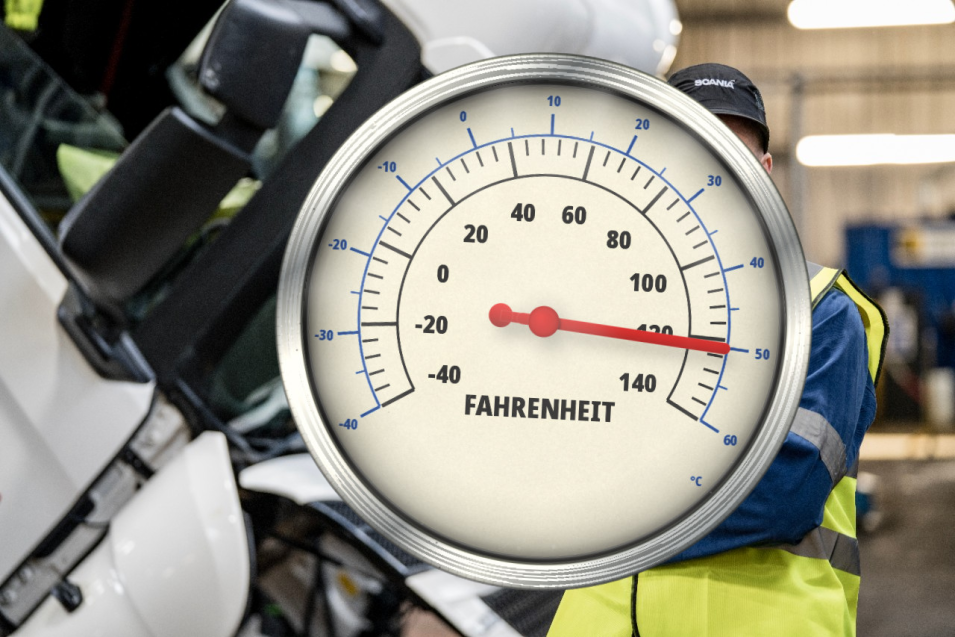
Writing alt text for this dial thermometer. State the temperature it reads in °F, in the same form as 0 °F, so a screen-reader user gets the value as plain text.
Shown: 122 °F
